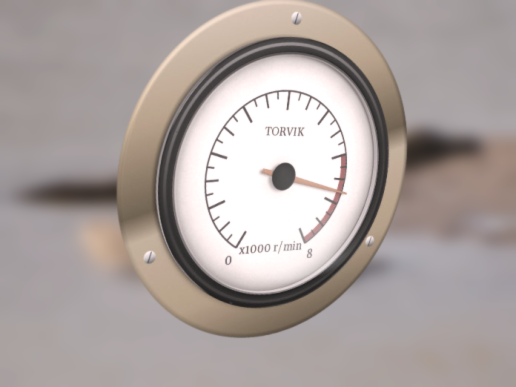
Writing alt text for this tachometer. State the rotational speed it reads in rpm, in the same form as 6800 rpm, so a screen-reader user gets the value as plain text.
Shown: 6750 rpm
